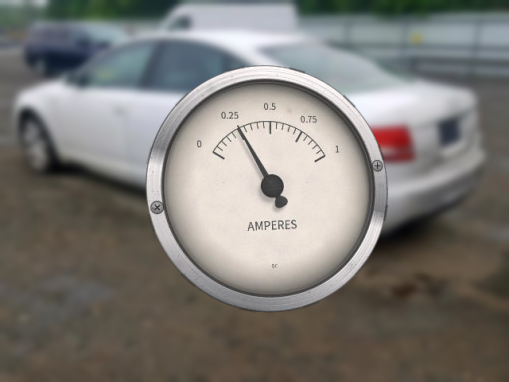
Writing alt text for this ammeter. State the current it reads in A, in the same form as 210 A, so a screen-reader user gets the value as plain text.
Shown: 0.25 A
